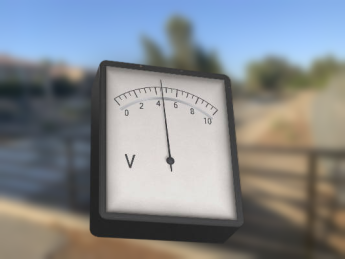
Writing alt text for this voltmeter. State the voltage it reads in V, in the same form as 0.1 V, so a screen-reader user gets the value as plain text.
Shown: 4.5 V
